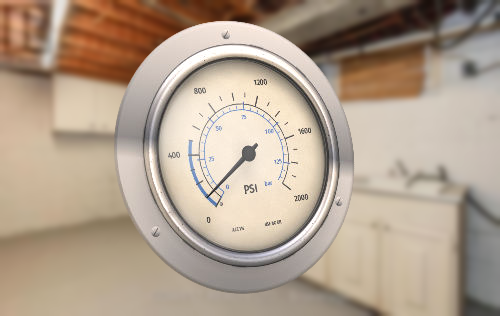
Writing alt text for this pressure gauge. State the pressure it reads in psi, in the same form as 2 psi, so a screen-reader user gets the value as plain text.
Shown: 100 psi
